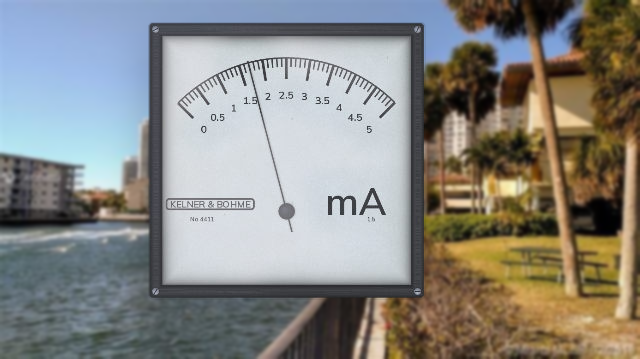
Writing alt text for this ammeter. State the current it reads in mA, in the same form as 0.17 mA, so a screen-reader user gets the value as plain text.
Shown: 1.7 mA
